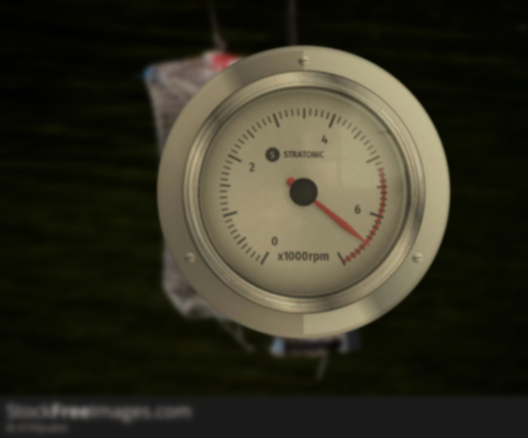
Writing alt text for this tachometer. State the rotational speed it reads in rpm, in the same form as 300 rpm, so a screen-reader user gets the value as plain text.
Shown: 6500 rpm
